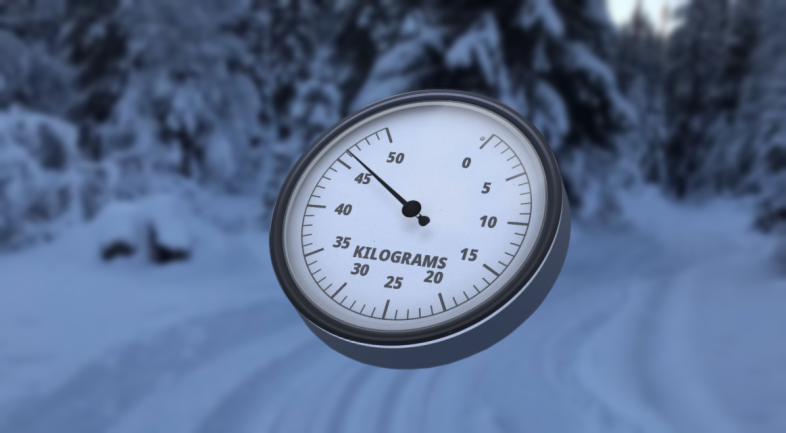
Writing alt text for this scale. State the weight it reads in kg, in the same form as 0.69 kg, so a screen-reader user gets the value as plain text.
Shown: 46 kg
